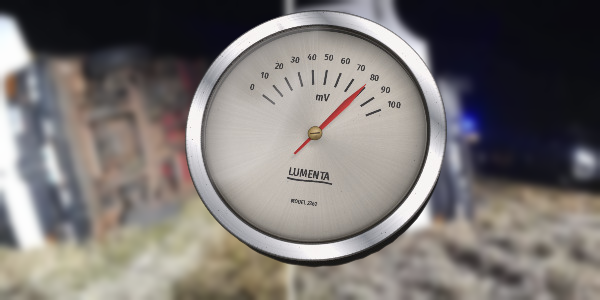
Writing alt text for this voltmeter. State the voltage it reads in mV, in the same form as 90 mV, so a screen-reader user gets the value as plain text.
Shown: 80 mV
